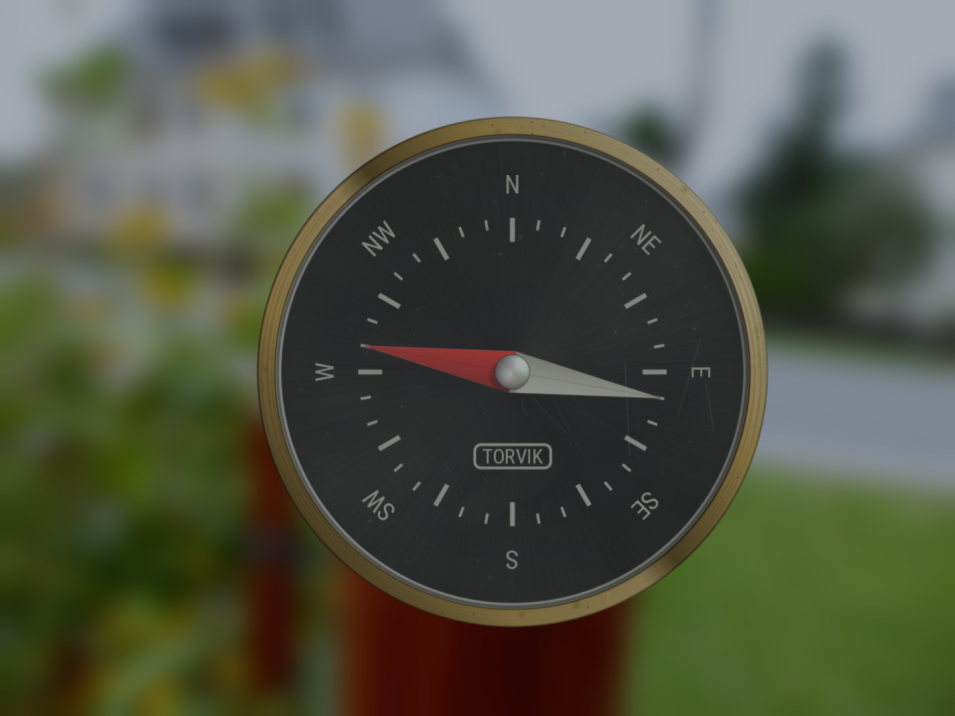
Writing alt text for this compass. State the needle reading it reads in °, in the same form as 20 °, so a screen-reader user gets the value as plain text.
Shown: 280 °
